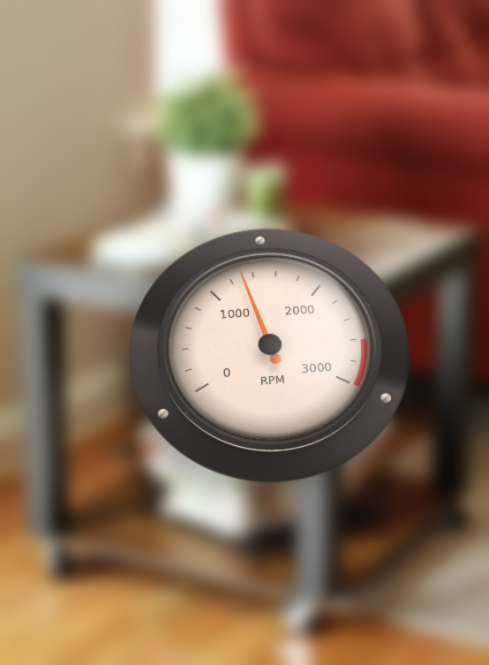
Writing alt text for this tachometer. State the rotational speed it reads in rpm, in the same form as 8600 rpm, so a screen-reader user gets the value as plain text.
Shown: 1300 rpm
